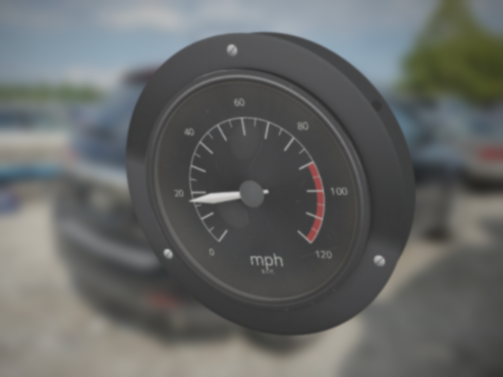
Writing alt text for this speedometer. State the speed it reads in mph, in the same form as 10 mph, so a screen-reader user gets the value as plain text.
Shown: 17.5 mph
